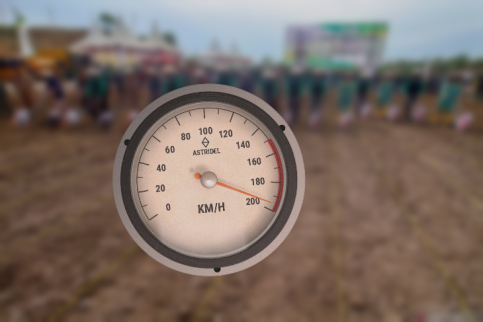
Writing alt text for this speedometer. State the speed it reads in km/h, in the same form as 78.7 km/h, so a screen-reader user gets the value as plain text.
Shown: 195 km/h
